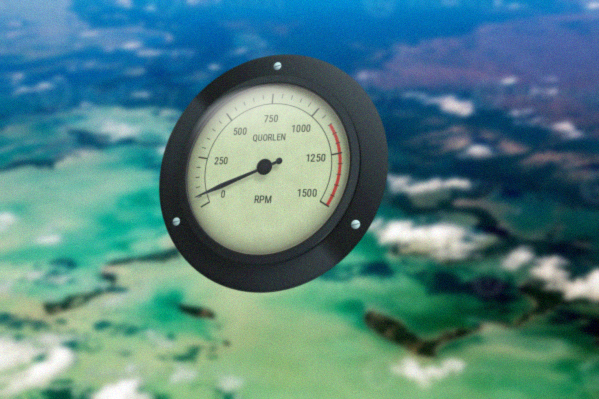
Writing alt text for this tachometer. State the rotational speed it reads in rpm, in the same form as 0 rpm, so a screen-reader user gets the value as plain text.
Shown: 50 rpm
